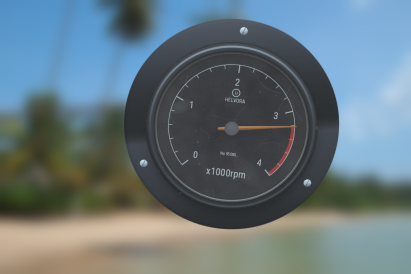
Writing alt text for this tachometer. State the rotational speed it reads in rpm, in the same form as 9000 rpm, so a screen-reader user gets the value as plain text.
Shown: 3200 rpm
